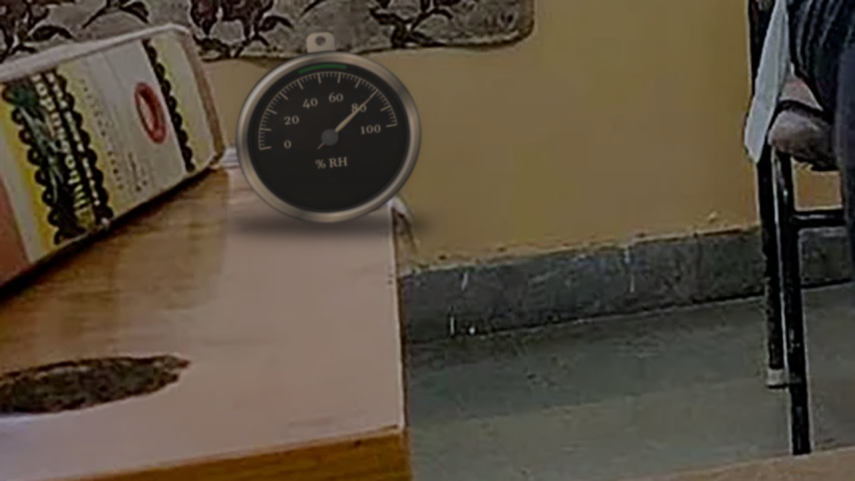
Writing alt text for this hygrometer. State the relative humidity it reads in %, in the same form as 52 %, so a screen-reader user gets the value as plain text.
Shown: 80 %
